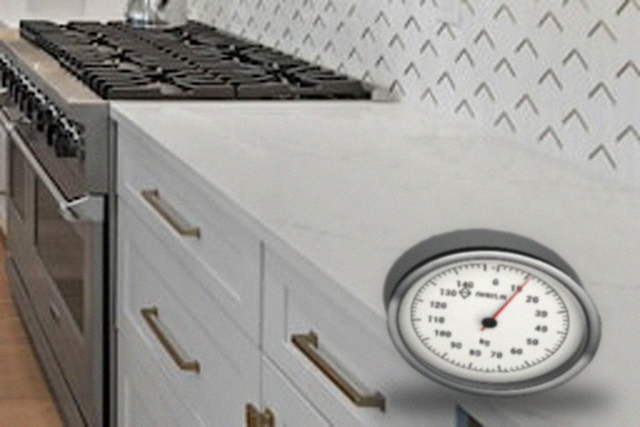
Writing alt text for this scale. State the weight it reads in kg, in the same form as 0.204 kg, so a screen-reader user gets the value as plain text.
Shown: 10 kg
